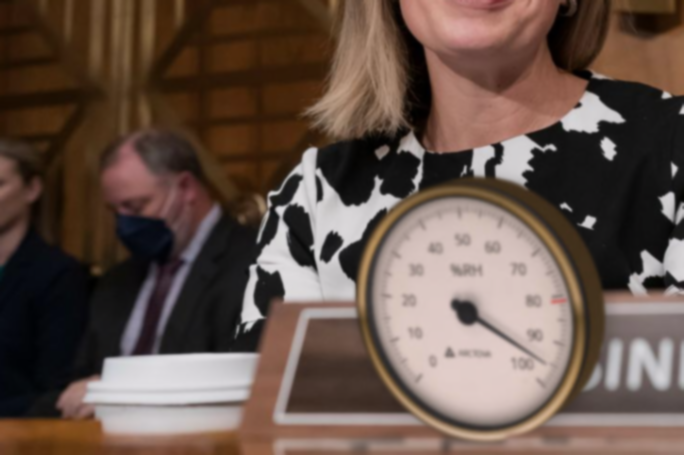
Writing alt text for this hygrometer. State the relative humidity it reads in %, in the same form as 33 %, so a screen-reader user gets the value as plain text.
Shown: 95 %
